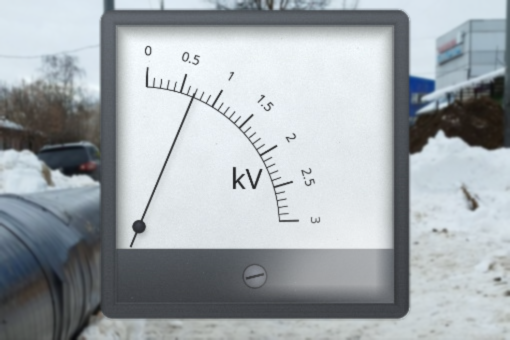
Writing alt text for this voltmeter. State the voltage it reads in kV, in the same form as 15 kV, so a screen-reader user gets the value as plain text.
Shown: 0.7 kV
